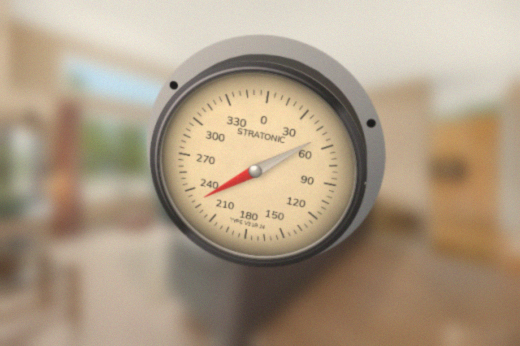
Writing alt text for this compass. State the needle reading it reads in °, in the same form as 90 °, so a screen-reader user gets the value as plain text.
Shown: 230 °
